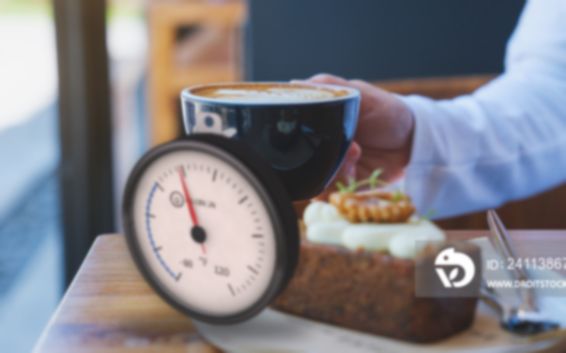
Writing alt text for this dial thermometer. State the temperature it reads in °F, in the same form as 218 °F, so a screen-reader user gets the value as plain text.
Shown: 20 °F
